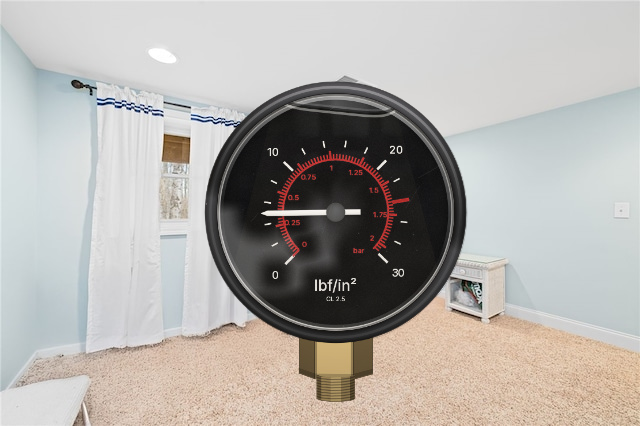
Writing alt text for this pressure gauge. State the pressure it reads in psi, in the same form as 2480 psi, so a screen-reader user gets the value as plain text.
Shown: 5 psi
